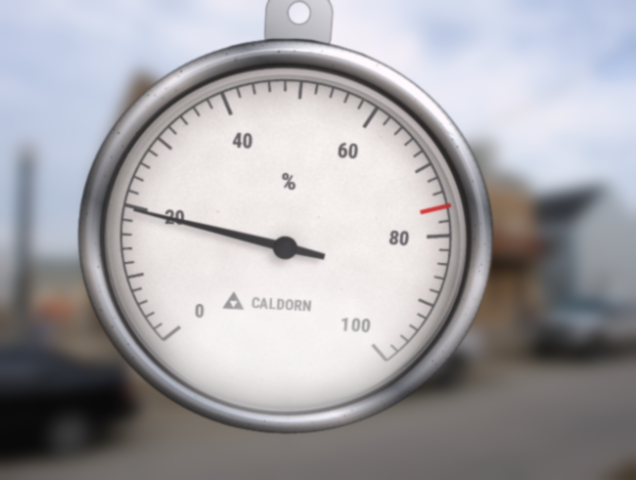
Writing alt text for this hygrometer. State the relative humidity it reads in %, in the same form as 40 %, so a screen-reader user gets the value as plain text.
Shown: 20 %
